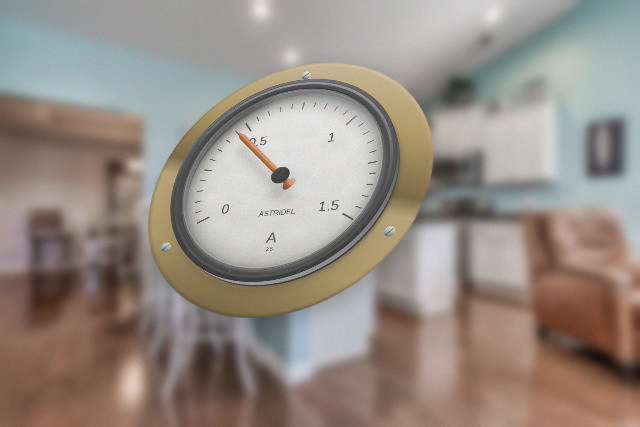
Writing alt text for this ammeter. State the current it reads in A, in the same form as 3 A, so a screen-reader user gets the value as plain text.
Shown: 0.45 A
